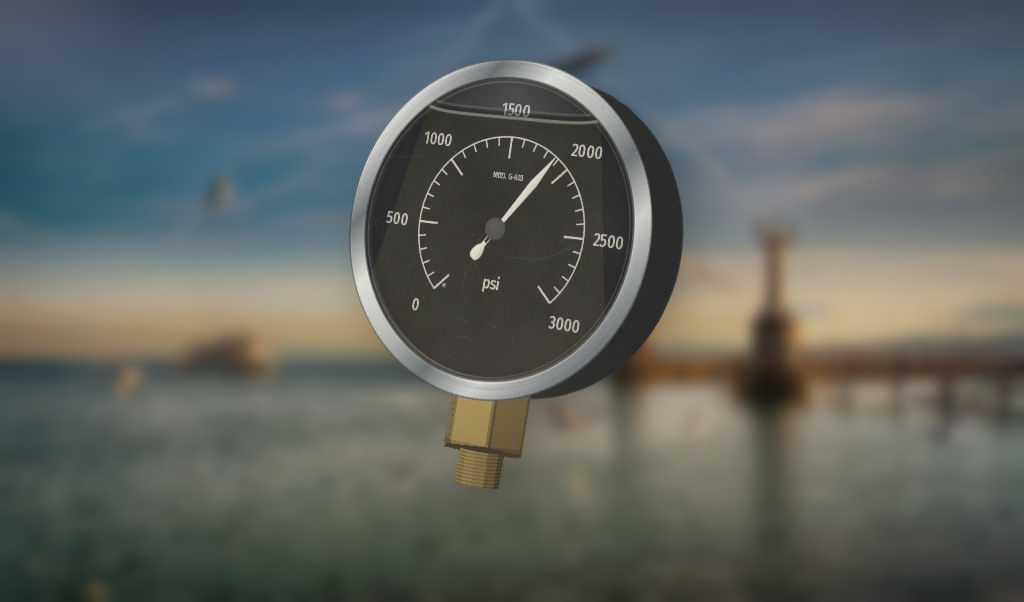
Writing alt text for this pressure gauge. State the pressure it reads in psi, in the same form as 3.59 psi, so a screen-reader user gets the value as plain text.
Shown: 1900 psi
